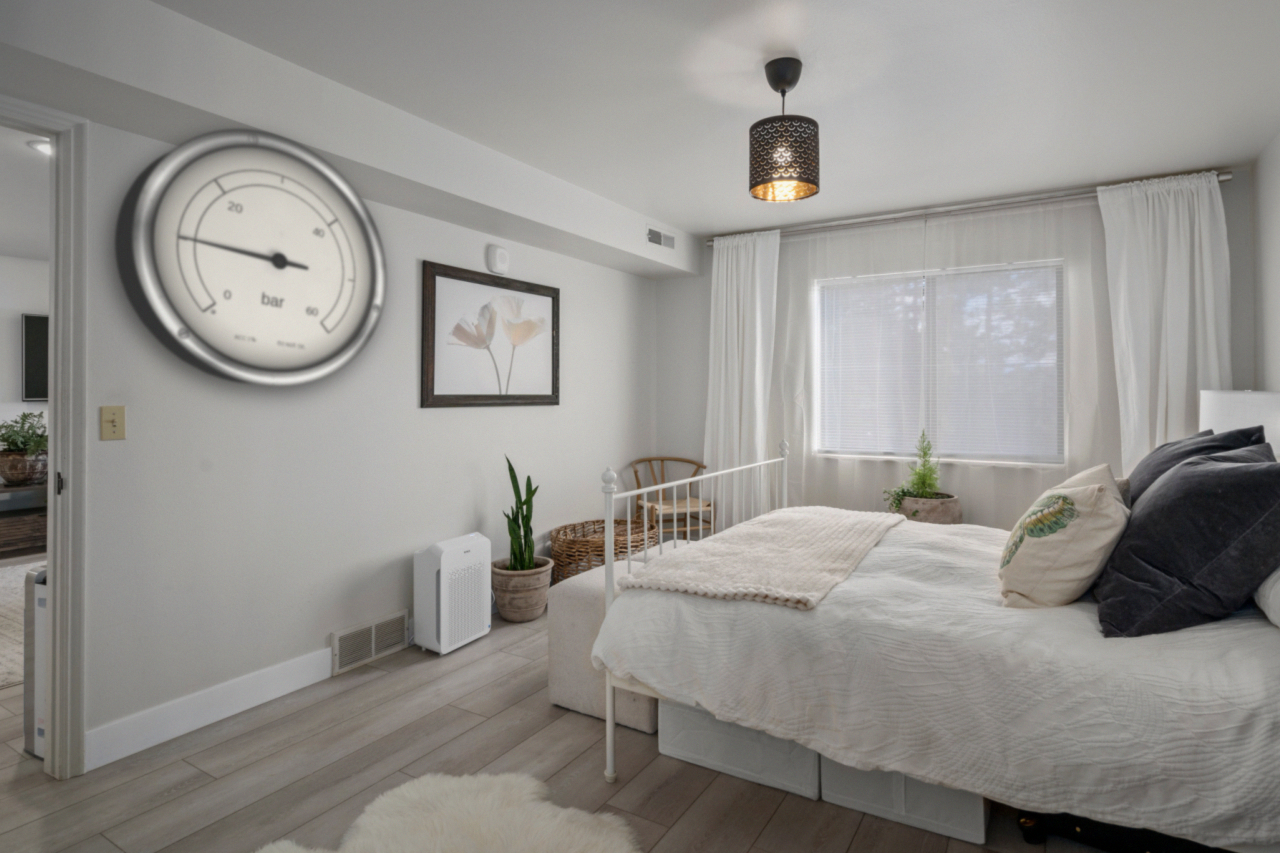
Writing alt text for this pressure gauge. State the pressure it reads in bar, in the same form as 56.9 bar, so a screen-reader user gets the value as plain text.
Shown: 10 bar
